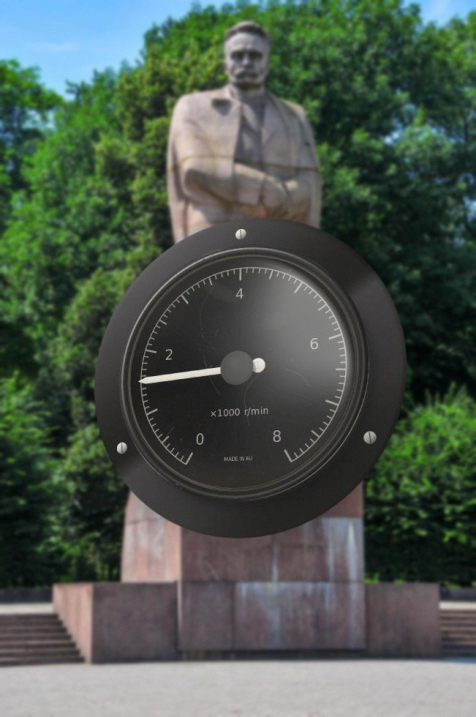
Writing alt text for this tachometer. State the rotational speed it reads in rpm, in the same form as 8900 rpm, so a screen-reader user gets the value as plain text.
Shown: 1500 rpm
